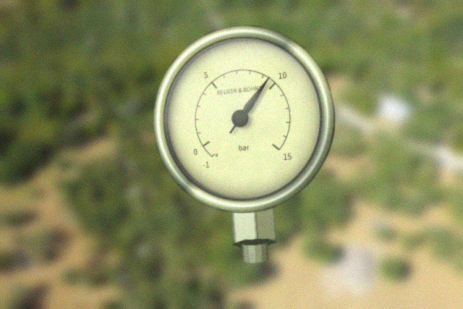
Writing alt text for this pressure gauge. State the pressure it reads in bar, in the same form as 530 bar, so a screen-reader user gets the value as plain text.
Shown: 9.5 bar
